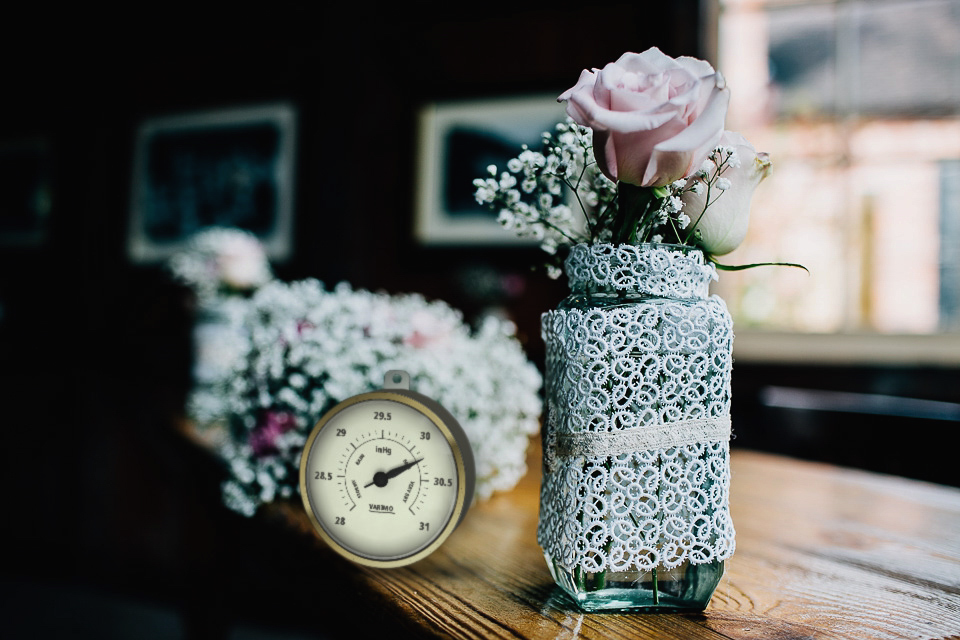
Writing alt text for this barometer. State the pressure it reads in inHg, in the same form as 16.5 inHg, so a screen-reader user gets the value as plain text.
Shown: 30.2 inHg
